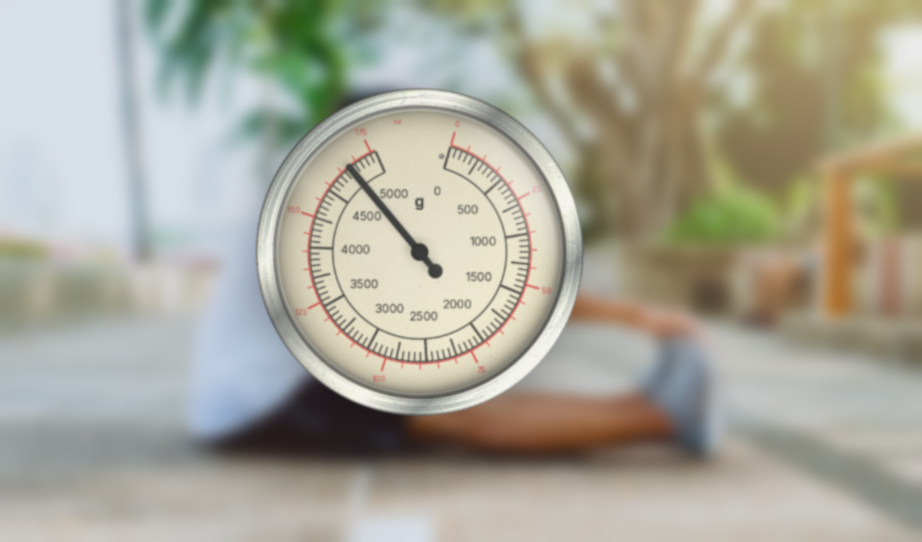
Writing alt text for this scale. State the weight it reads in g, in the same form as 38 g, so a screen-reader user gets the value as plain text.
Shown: 4750 g
